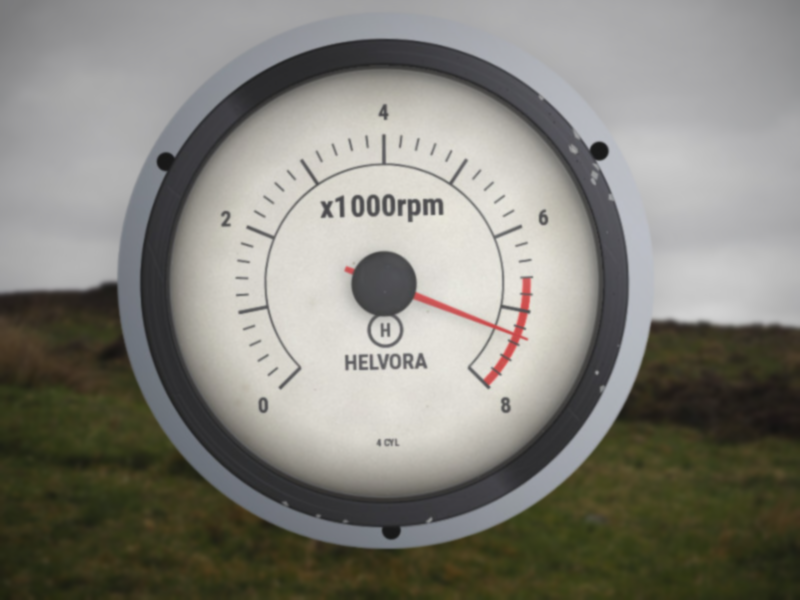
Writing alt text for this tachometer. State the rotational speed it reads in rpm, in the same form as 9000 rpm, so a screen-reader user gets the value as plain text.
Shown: 7300 rpm
